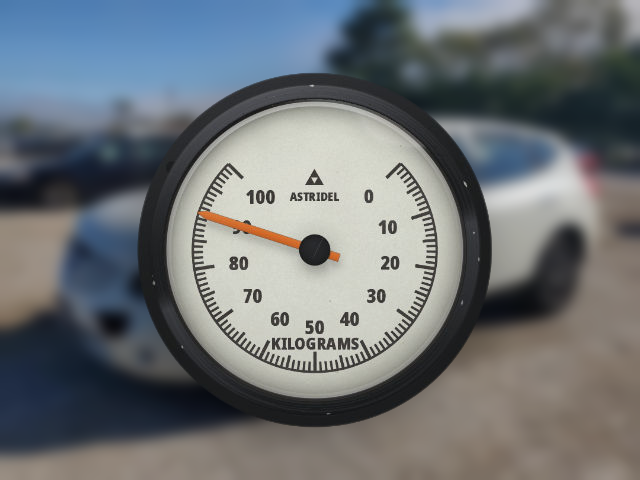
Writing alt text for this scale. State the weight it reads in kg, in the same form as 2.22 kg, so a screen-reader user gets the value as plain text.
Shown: 90 kg
